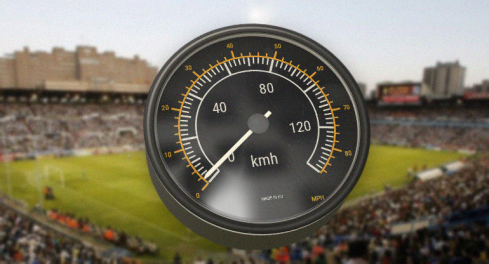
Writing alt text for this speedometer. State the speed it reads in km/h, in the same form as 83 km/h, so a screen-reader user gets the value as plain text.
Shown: 2 km/h
